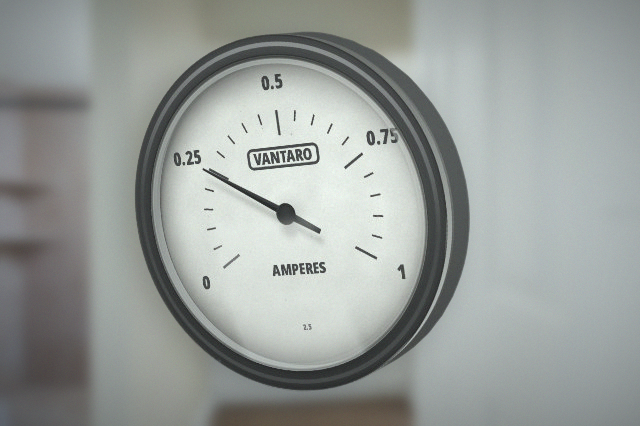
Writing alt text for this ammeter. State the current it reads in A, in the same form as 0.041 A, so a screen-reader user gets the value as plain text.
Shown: 0.25 A
